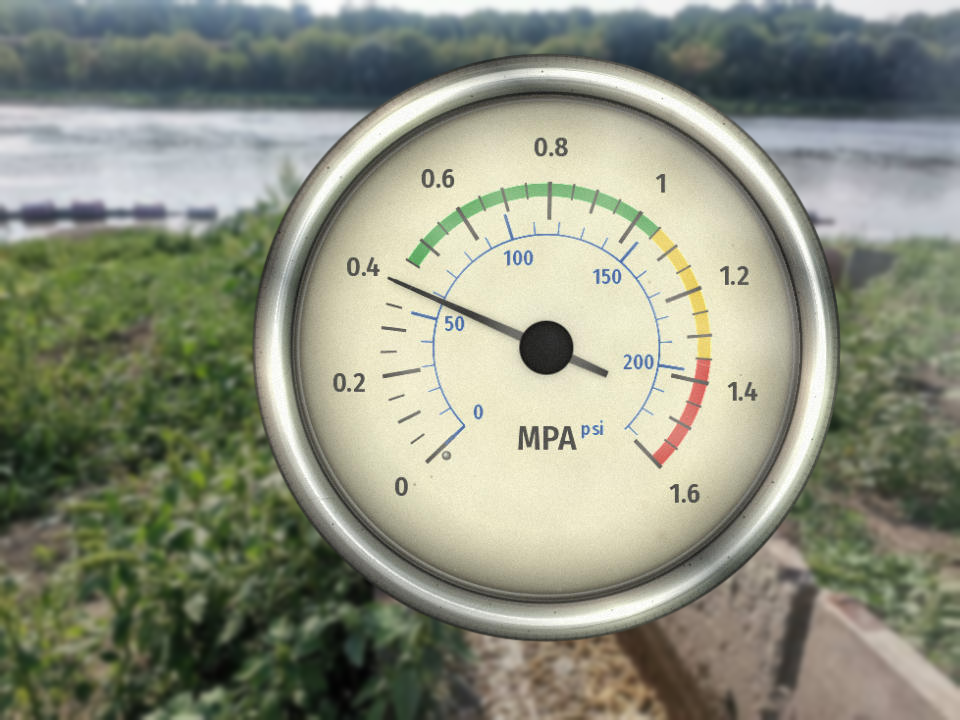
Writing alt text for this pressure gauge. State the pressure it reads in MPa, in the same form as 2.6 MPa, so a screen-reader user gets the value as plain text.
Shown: 0.4 MPa
